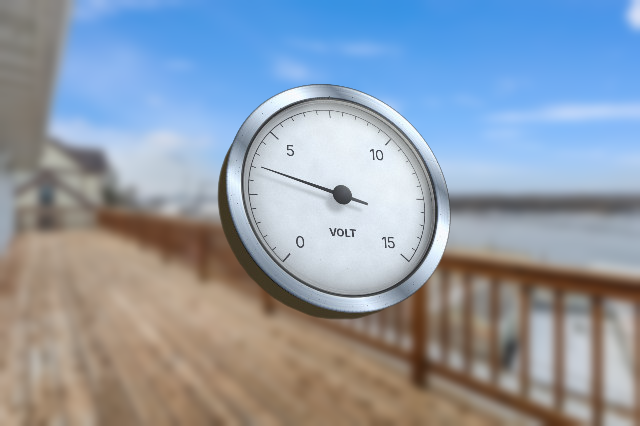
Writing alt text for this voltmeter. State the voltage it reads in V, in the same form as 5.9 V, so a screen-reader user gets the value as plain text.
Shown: 3.5 V
